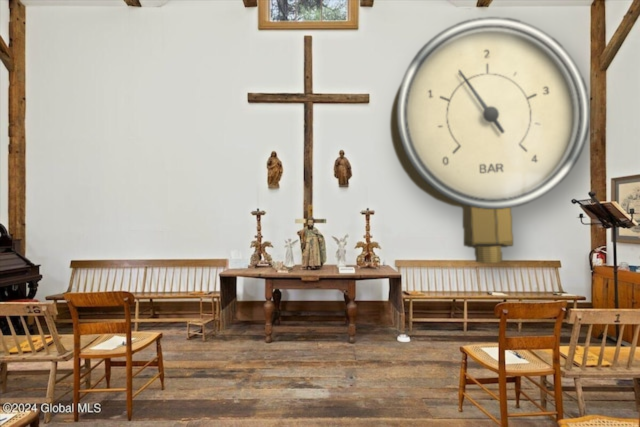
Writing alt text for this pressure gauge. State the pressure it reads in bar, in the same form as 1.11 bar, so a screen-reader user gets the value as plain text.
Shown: 1.5 bar
